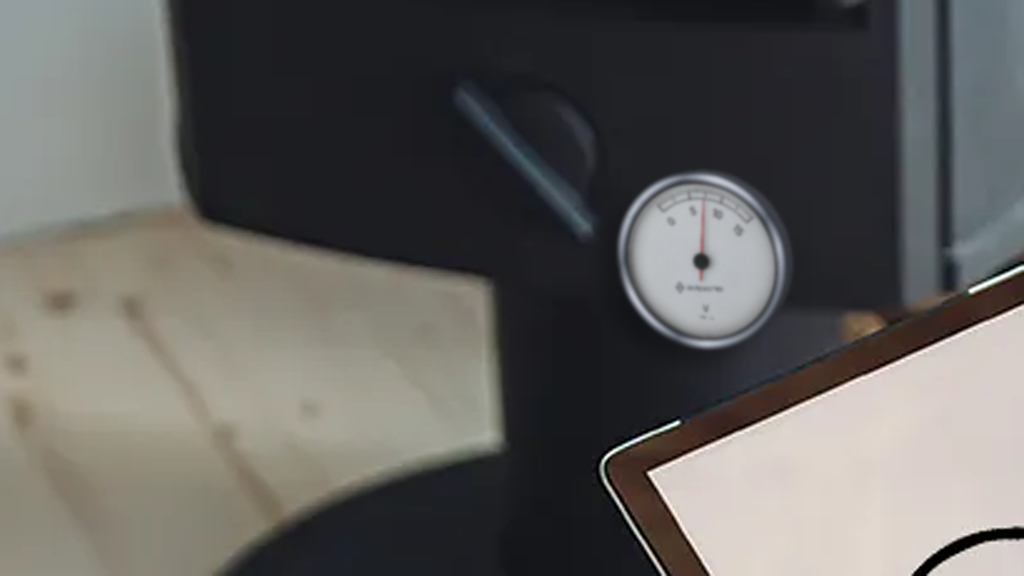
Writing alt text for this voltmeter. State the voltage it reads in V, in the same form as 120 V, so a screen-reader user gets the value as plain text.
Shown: 7.5 V
